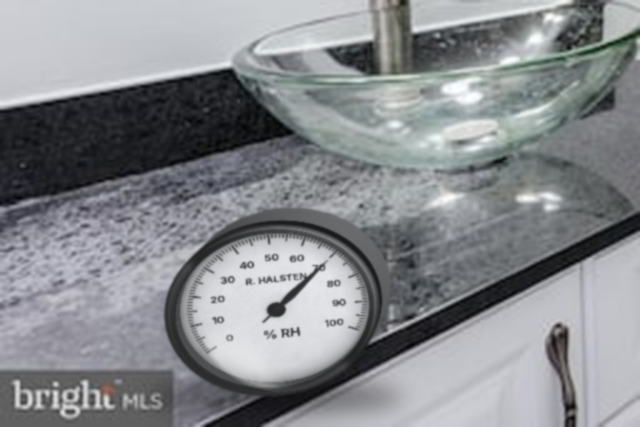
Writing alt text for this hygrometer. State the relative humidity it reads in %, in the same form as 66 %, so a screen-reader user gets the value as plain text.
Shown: 70 %
